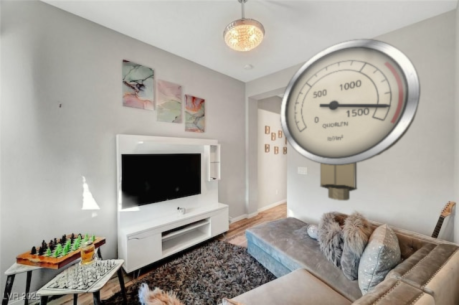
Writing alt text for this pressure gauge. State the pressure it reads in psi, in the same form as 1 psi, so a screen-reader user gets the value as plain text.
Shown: 1400 psi
